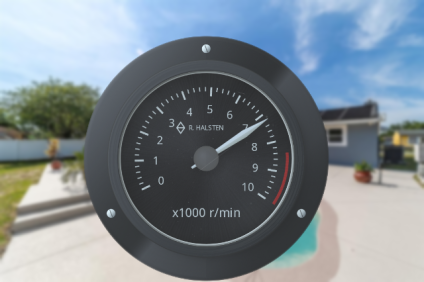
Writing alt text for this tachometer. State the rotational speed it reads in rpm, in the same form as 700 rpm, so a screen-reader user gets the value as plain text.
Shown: 7200 rpm
